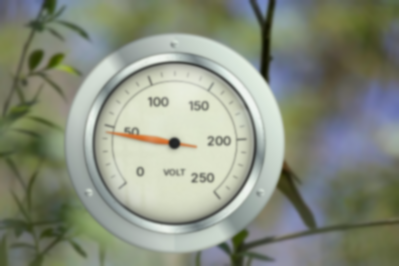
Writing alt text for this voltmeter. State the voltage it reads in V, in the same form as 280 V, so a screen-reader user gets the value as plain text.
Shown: 45 V
